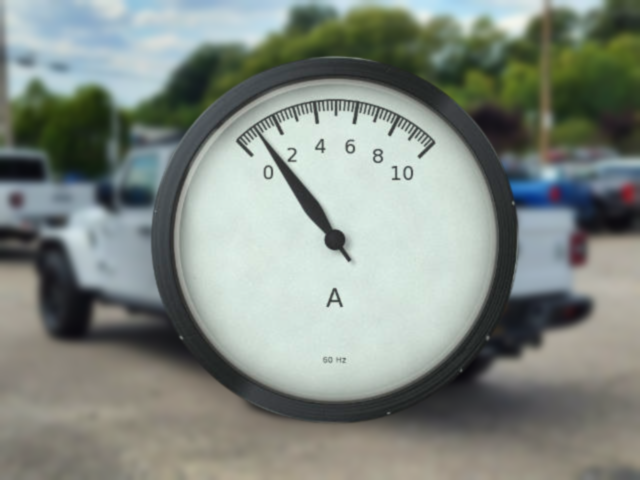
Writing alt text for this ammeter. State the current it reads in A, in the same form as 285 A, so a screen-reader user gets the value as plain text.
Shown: 1 A
